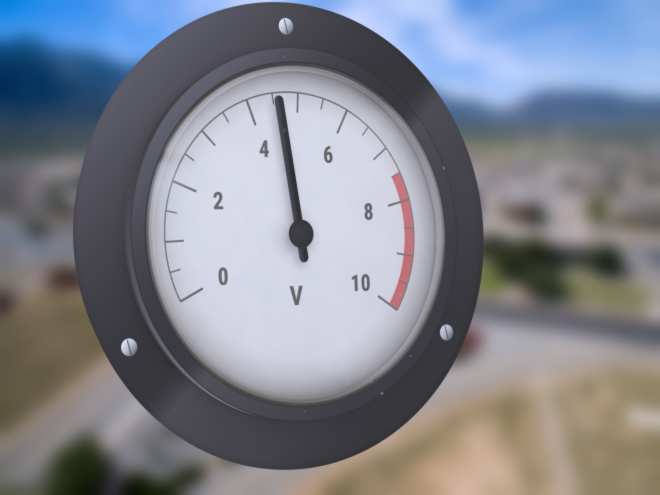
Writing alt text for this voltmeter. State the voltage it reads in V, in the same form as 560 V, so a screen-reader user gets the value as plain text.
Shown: 4.5 V
